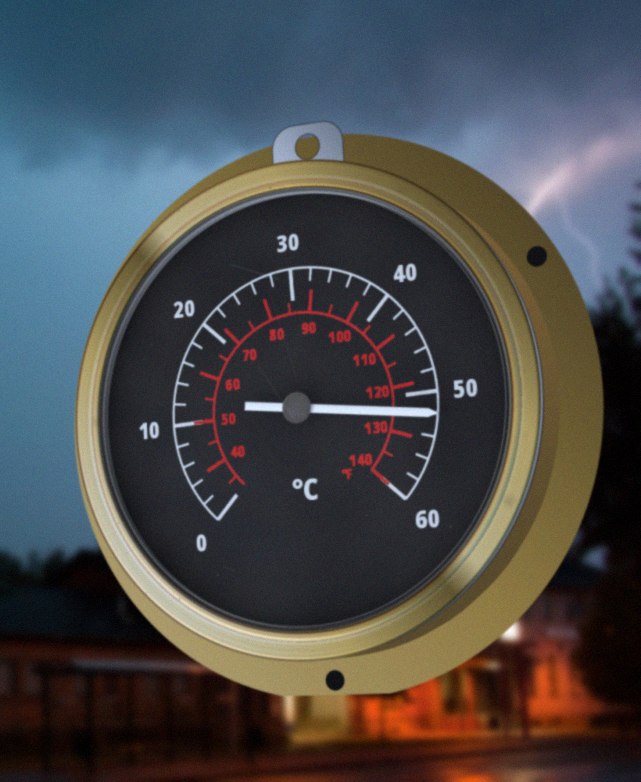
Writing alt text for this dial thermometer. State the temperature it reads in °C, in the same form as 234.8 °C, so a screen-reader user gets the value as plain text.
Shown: 52 °C
